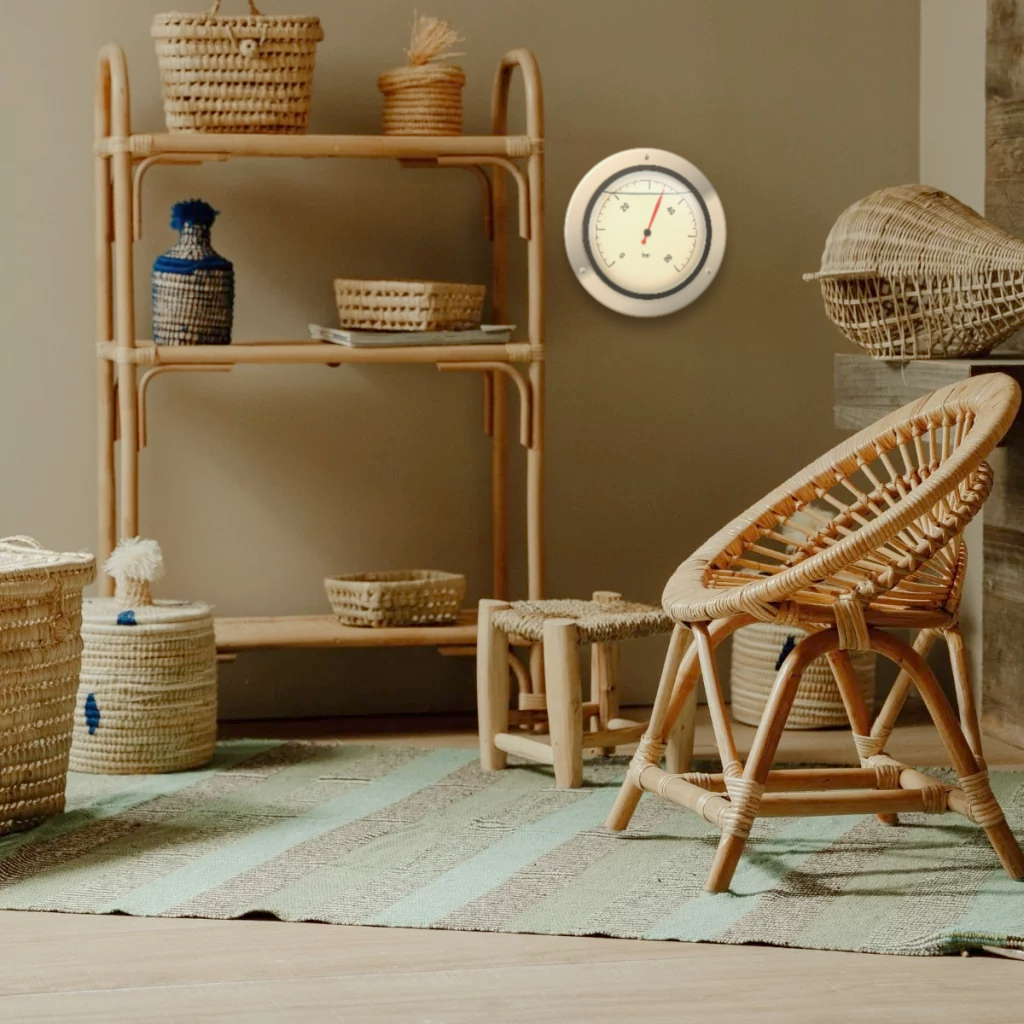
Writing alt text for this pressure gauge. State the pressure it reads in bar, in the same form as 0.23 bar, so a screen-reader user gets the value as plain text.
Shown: 34 bar
